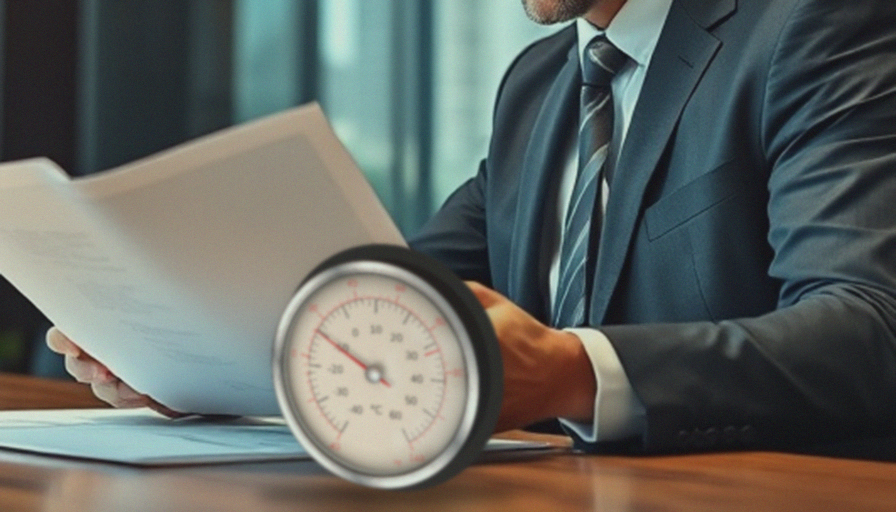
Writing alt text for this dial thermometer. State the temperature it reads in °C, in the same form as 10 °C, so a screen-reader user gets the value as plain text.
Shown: -10 °C
